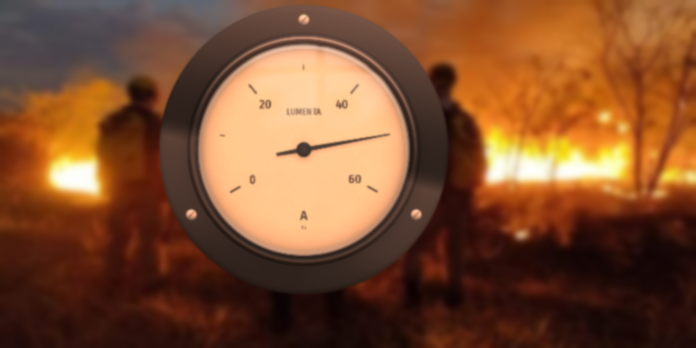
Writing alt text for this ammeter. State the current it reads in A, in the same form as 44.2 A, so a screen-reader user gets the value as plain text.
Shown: 50 A
